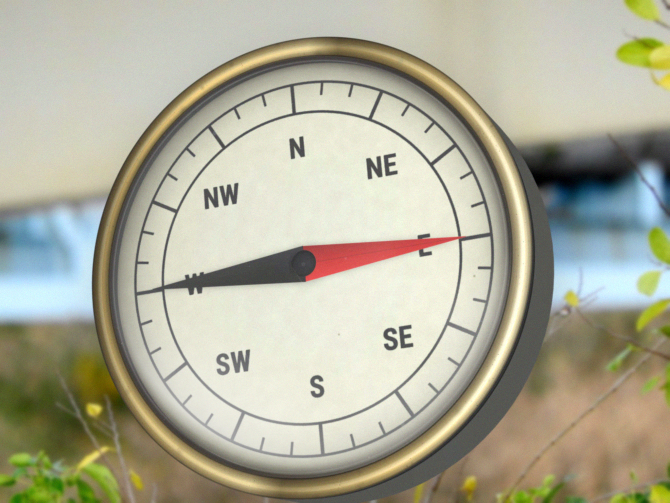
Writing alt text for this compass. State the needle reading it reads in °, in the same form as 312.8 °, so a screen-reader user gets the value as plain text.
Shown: 90 °
